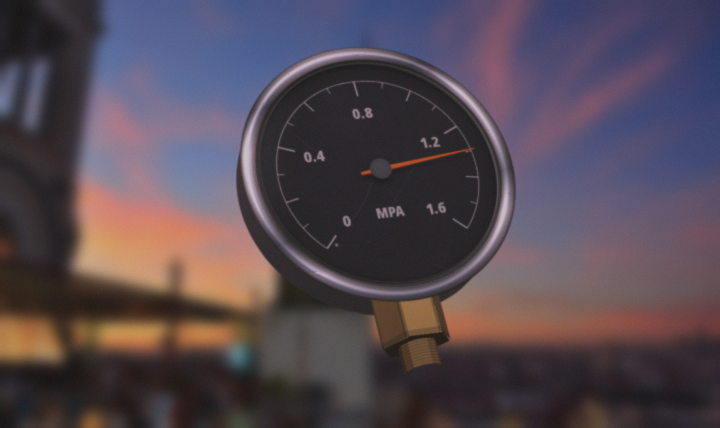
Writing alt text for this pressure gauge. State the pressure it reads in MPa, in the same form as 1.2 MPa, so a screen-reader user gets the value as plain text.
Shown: 1.3 MPa
